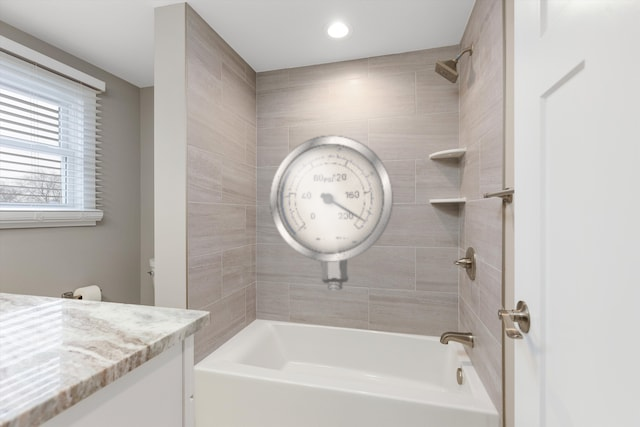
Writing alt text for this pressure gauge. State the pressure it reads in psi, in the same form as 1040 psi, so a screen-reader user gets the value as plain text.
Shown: 190 psi
